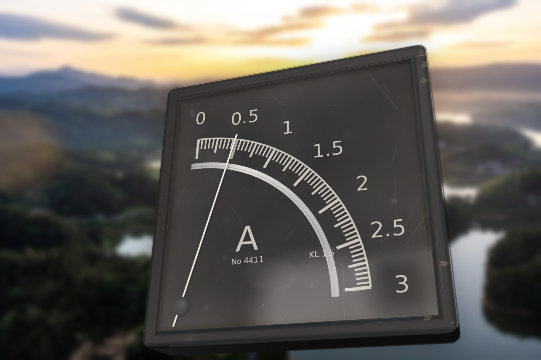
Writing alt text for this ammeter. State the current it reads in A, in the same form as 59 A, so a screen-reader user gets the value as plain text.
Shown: 0.5 A
